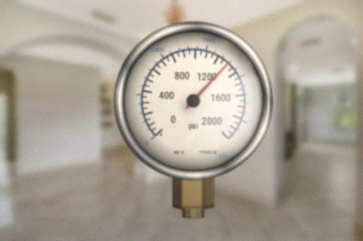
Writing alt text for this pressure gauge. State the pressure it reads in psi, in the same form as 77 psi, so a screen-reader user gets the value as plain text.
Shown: 1300 psi
